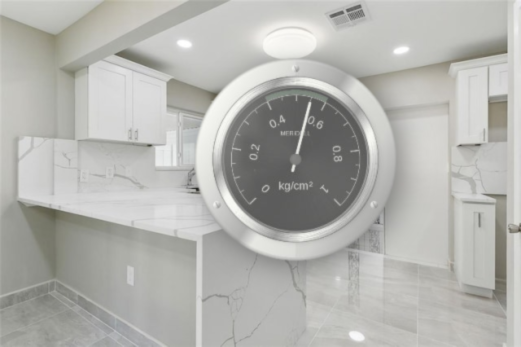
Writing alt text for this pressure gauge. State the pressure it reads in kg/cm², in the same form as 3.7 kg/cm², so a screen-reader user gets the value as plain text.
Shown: 0.55 kg/cm²
